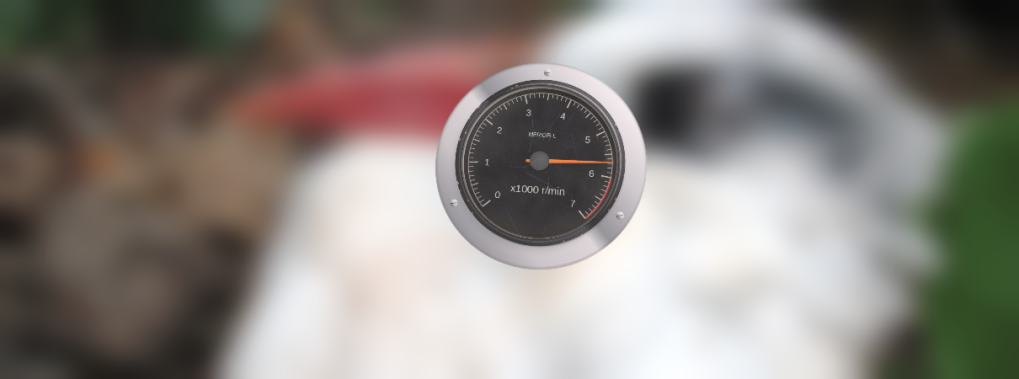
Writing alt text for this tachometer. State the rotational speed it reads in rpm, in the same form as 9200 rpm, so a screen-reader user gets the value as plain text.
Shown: 5700 rpm
